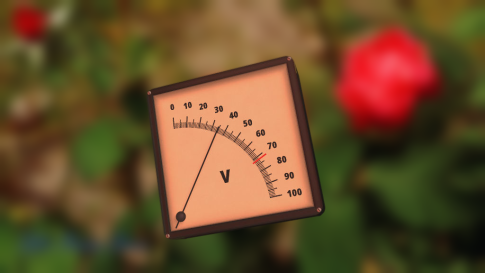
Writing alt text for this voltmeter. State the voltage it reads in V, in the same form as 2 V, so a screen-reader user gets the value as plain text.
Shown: 35 V
